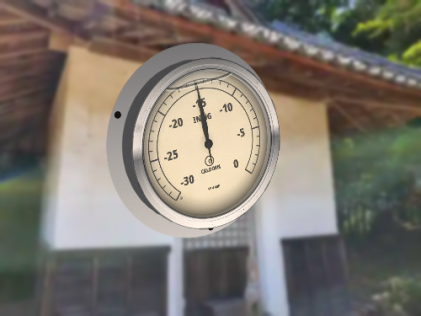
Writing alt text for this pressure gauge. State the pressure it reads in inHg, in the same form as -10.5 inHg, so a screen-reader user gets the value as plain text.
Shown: -15 inHg
